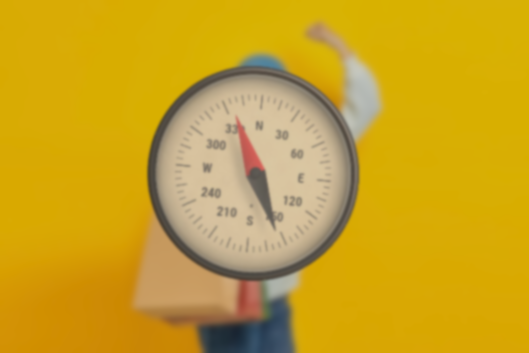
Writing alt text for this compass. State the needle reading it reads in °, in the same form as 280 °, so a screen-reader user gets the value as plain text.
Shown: 335 °
